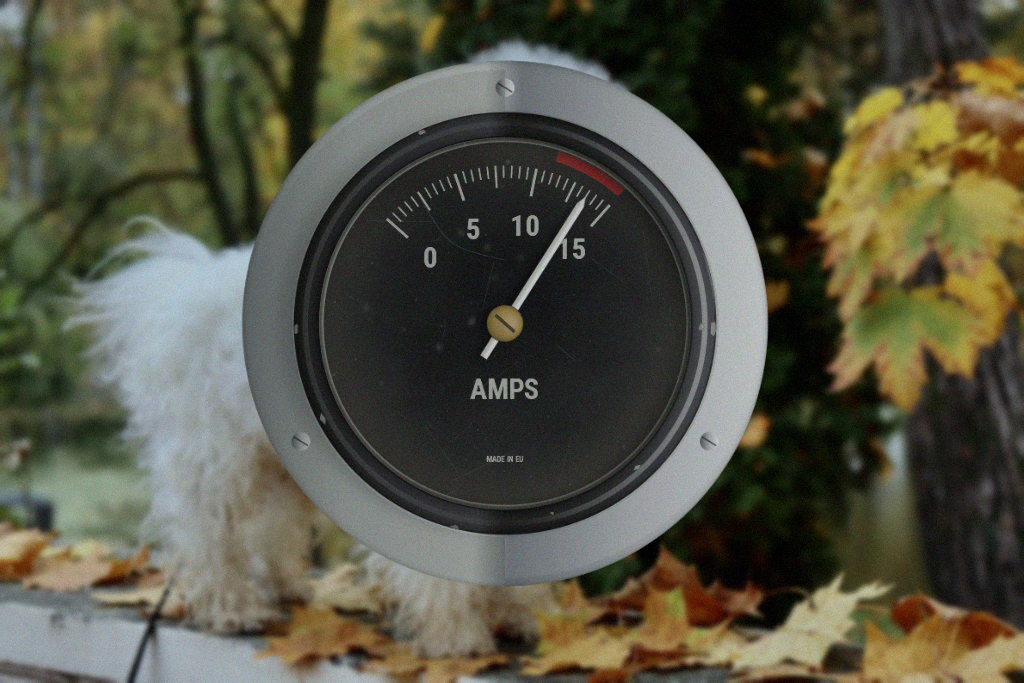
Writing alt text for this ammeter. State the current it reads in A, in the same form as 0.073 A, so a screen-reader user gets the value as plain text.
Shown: 13.5 A
